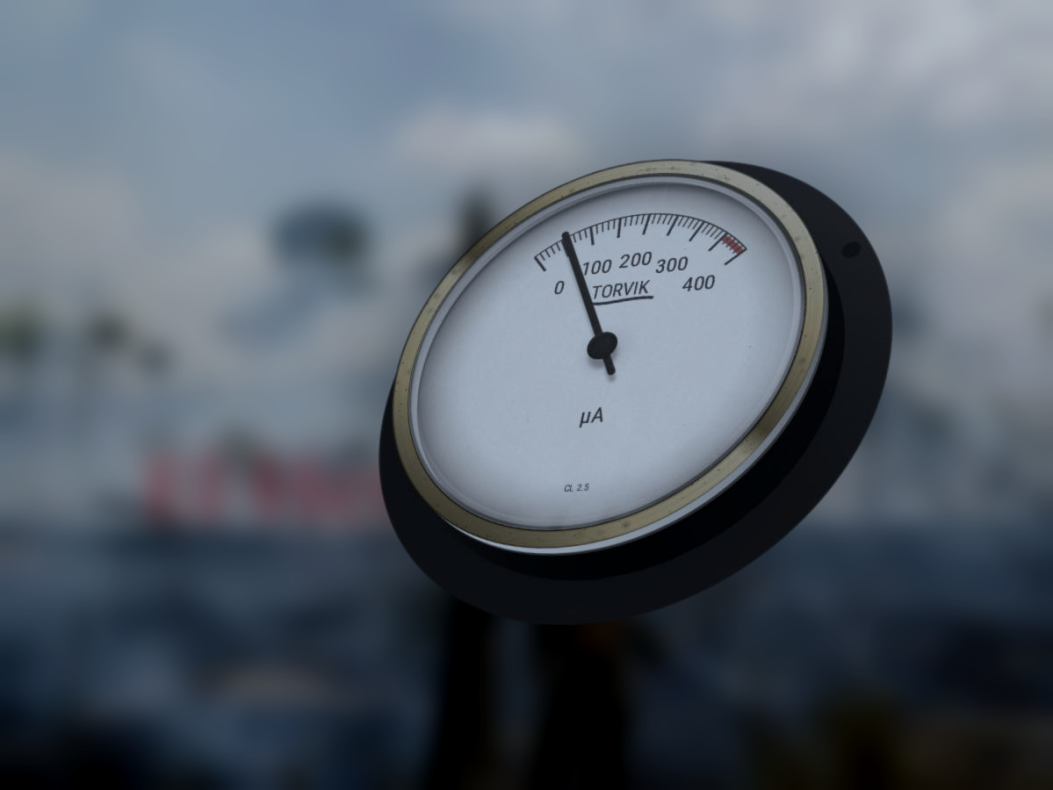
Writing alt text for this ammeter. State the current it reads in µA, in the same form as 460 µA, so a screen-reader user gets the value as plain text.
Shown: 60 µA
